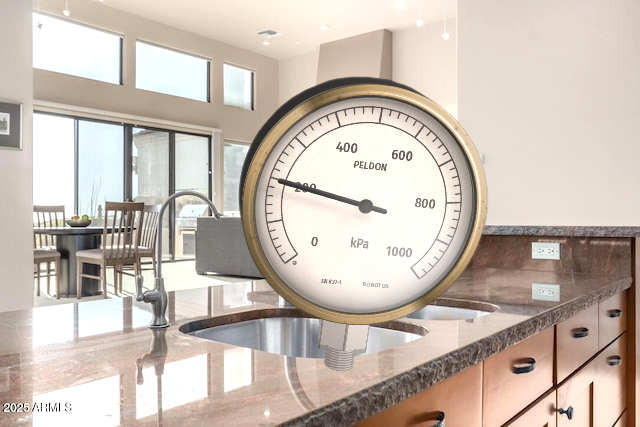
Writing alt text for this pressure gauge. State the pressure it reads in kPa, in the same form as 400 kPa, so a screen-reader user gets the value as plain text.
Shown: 200 kPa
